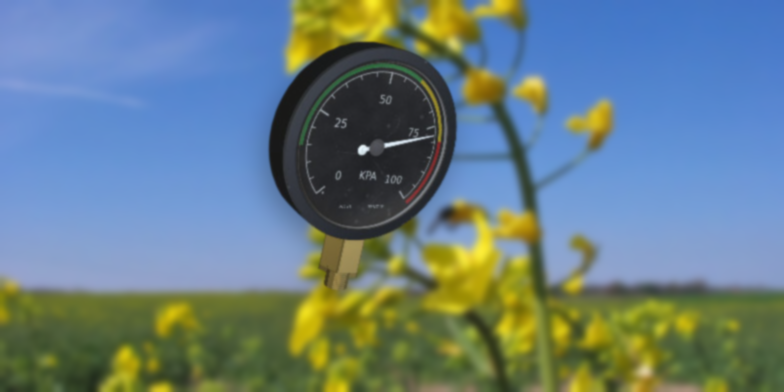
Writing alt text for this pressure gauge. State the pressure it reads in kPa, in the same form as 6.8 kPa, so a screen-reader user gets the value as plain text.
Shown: 77.5 kPa
